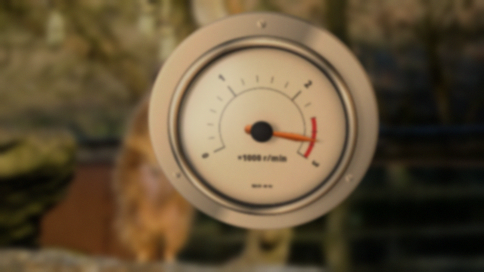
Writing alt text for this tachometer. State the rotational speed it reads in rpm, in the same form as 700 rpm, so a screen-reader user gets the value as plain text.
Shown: 2700 rpm
